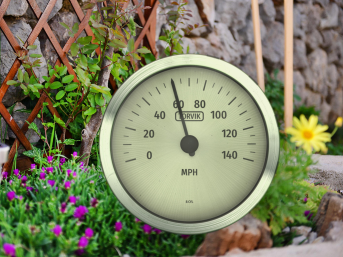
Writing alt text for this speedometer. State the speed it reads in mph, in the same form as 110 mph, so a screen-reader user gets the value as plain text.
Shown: 60 mph
